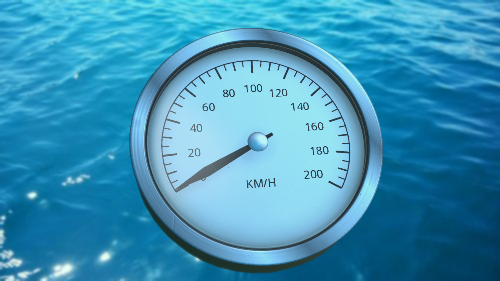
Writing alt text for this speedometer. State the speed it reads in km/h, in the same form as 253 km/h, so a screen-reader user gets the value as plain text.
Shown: 0 km/h
